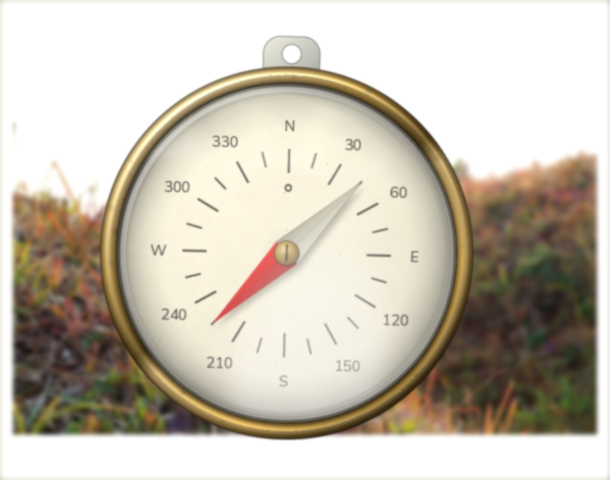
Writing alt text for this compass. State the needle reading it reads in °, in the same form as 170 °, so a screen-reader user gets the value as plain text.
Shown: 225 °
